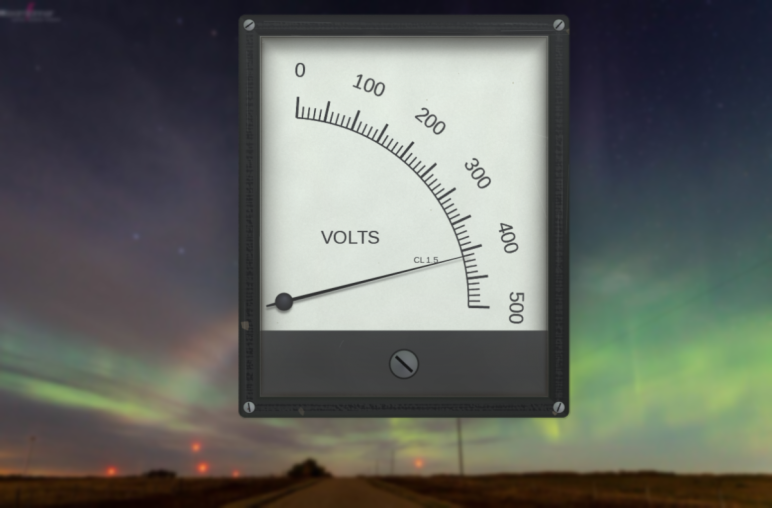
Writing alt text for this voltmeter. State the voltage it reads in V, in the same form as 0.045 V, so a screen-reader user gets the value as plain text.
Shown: 410 V
